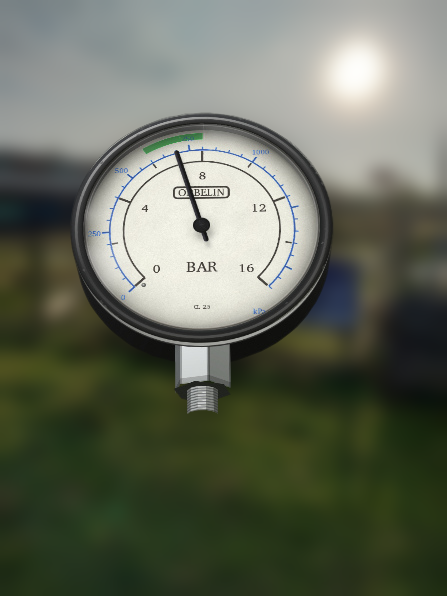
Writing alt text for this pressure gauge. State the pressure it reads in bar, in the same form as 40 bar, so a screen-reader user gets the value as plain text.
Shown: 7 bar
